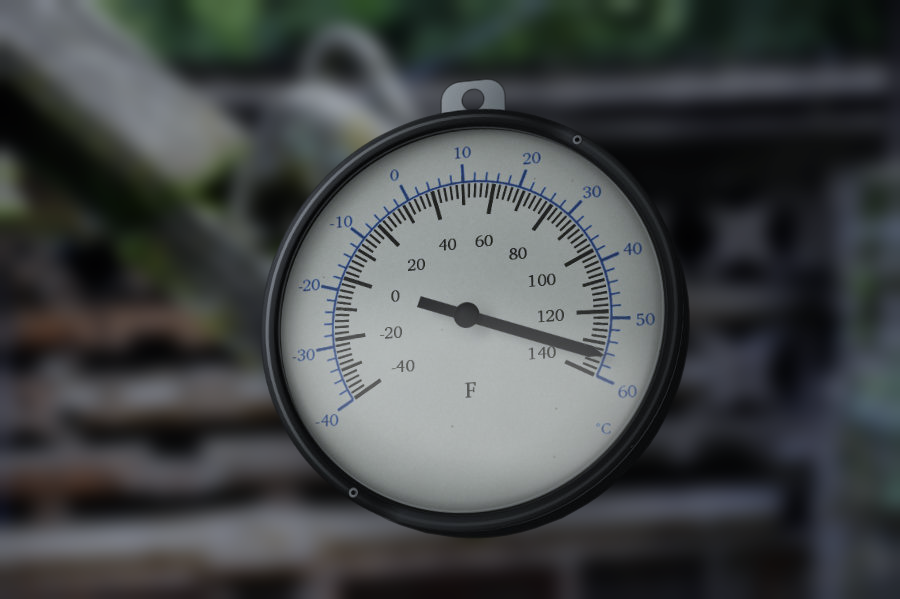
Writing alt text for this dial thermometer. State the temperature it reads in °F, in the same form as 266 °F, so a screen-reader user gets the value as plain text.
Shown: 134 °F
